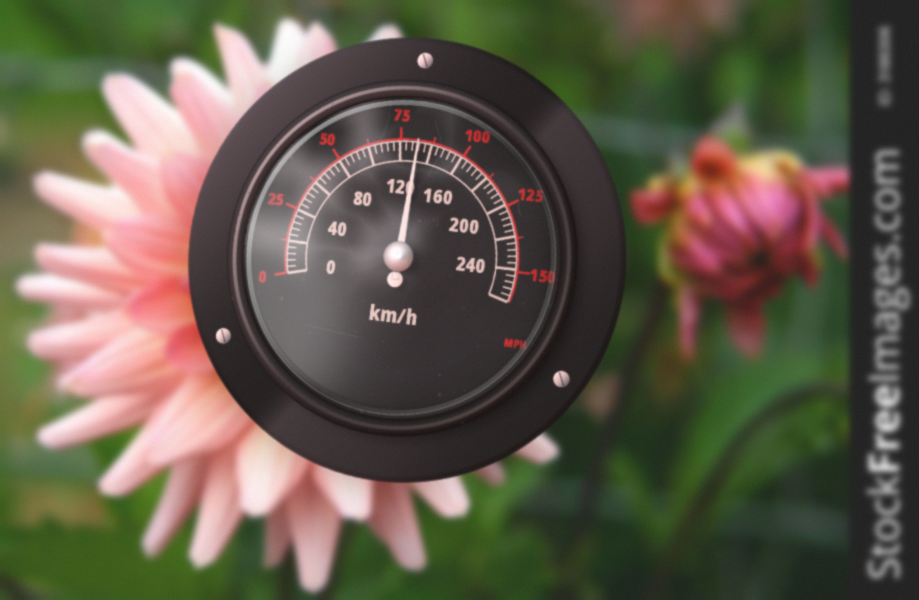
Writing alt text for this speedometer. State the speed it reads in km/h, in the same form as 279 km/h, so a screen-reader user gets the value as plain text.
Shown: 132 km/h
